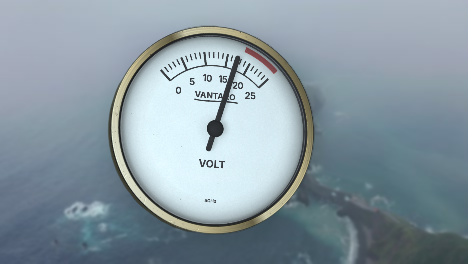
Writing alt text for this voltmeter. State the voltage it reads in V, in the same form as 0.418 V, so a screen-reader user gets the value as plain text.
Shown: 17 V
